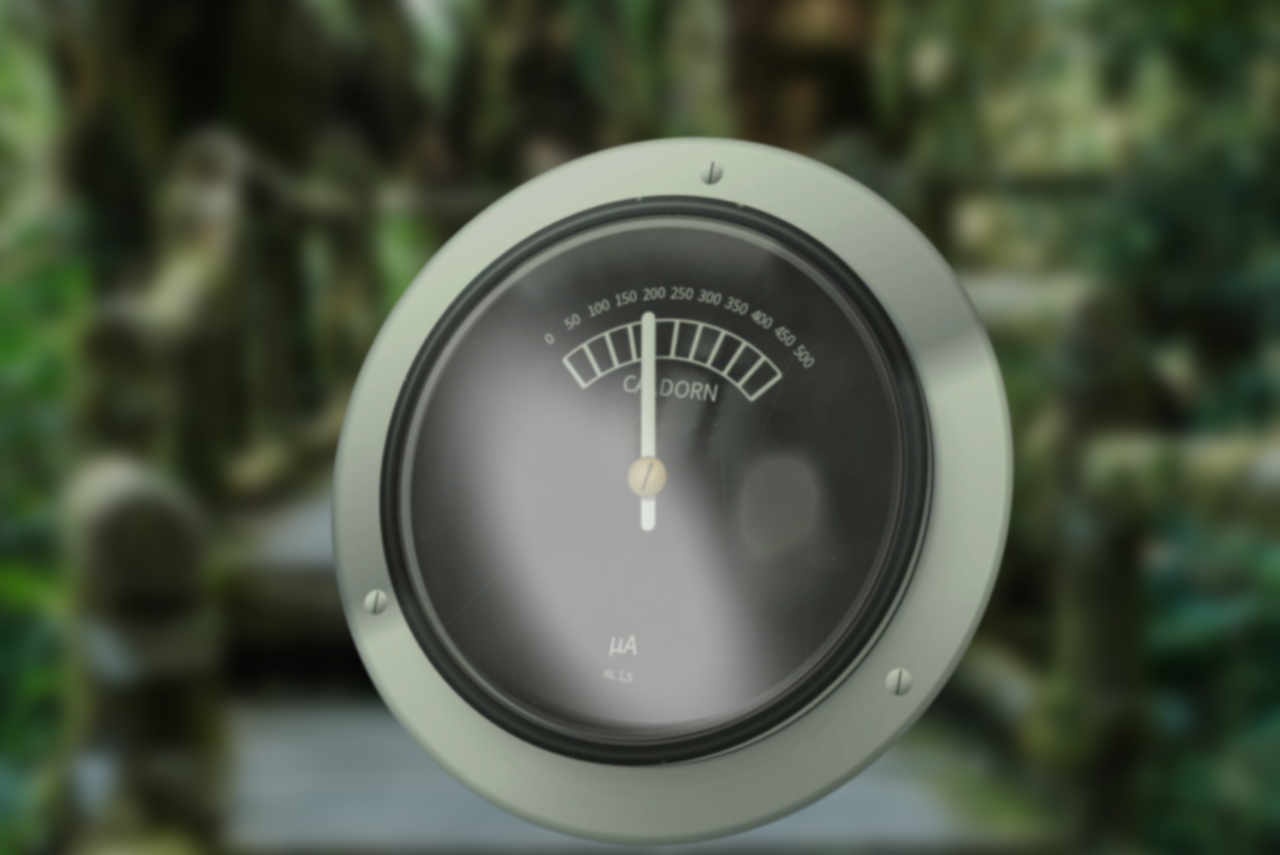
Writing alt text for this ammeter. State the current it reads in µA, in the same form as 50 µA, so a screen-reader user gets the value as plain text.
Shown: 200 µA
